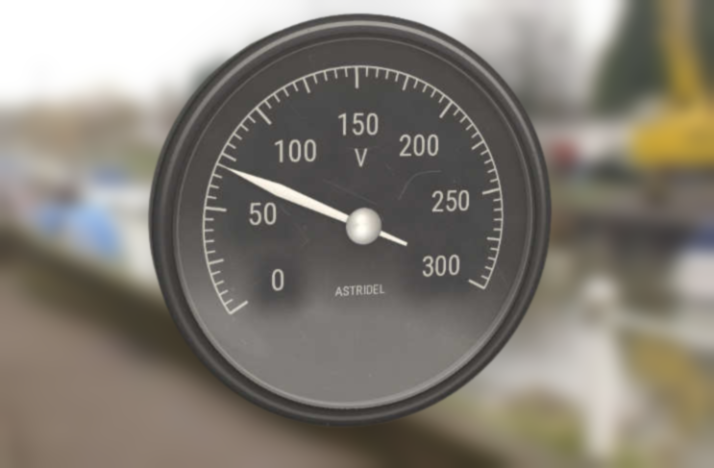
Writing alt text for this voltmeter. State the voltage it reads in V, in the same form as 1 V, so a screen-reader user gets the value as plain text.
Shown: 70 V
